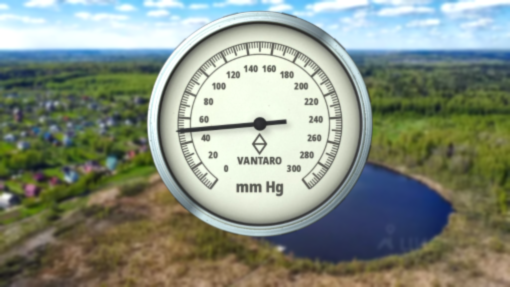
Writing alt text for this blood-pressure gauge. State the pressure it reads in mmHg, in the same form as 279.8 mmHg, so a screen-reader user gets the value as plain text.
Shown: 50 mmHg
